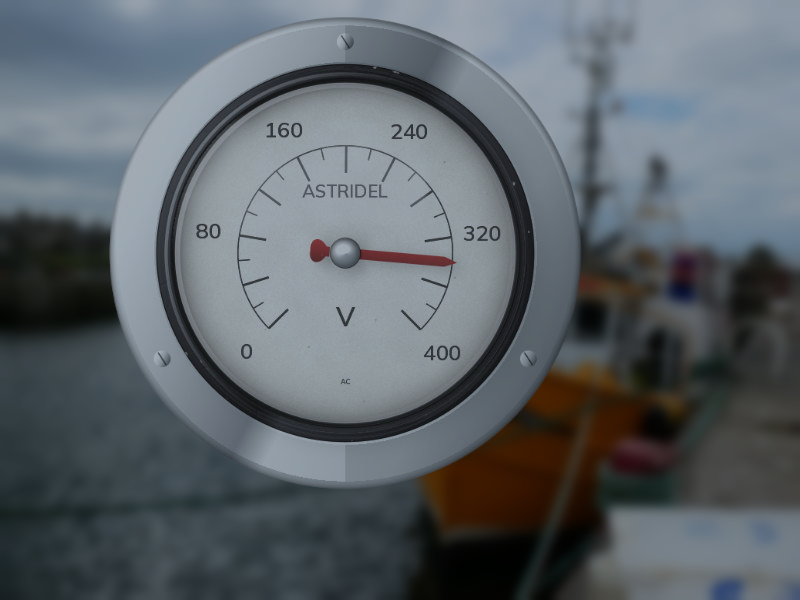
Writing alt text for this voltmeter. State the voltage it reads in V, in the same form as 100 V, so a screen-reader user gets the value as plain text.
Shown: 340 V
